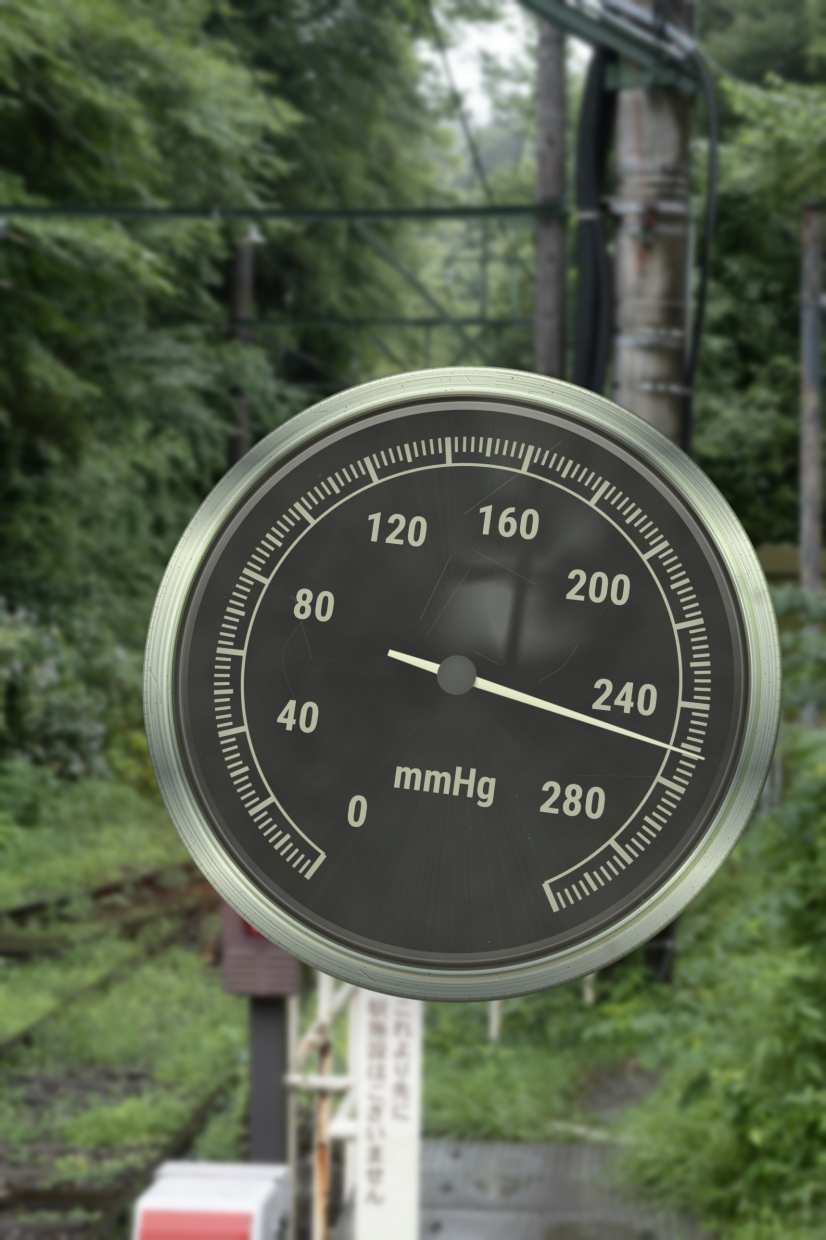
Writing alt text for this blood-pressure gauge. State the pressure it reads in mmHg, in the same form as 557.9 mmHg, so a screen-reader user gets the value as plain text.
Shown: 252 mmHg
